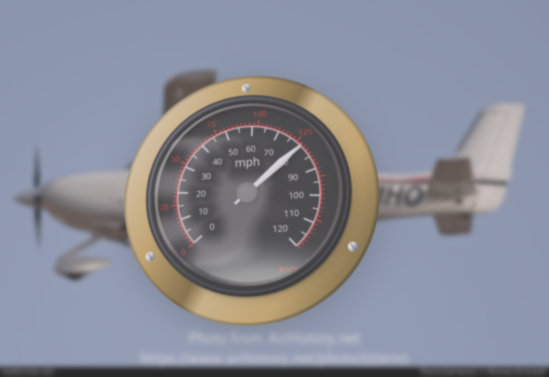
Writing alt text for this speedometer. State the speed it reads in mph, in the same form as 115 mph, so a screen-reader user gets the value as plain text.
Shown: 80 mph
